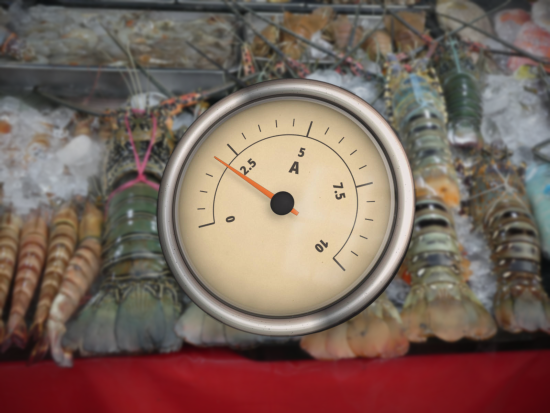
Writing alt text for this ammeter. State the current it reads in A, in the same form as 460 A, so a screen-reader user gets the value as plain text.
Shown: 2 A
